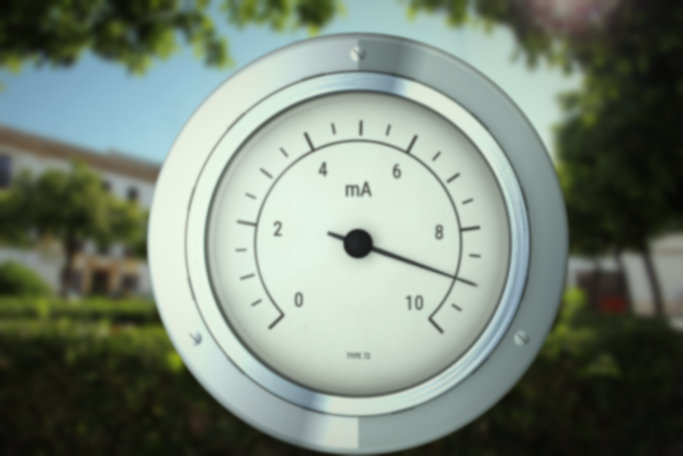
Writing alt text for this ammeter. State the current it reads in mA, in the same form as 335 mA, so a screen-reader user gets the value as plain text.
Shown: 9 mA
